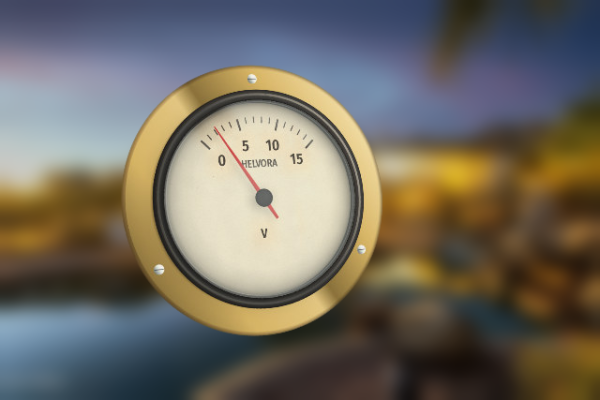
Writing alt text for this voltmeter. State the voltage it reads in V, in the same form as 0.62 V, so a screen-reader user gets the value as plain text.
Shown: 2 V
